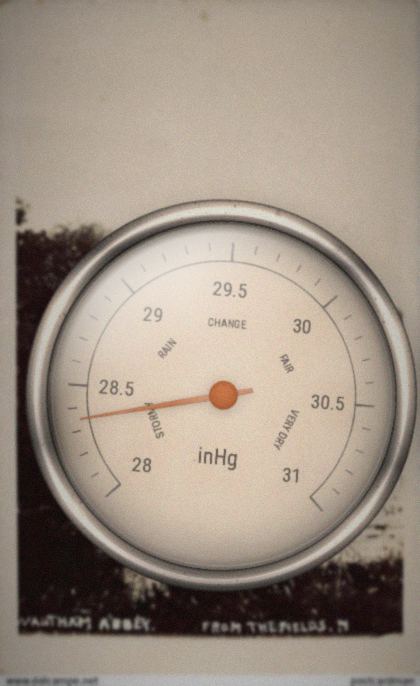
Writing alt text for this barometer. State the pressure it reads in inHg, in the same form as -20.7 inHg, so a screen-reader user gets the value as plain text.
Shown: 28.35 inHg
